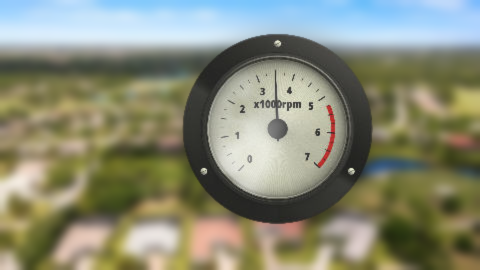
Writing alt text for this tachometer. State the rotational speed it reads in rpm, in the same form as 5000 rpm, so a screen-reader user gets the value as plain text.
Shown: 3500 rpm
